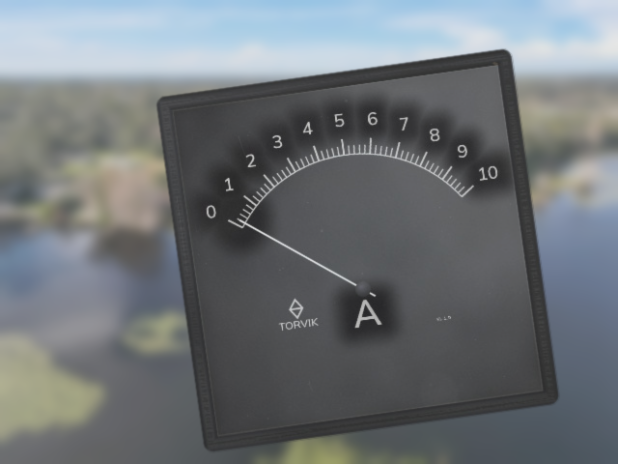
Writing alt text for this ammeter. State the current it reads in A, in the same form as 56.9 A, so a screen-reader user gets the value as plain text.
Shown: 0.2 A
